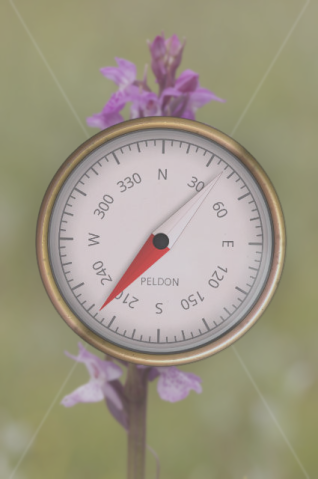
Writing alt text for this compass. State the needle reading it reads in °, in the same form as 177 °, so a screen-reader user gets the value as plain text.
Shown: 220 °
